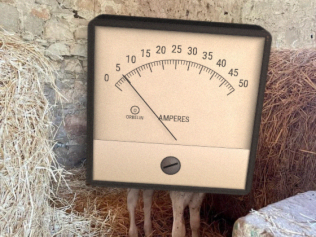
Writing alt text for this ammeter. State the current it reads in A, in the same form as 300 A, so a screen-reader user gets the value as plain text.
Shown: 5 A
